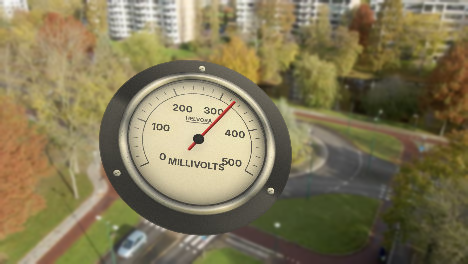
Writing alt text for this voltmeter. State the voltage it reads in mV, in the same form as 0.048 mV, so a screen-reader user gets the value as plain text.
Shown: 330 mV
